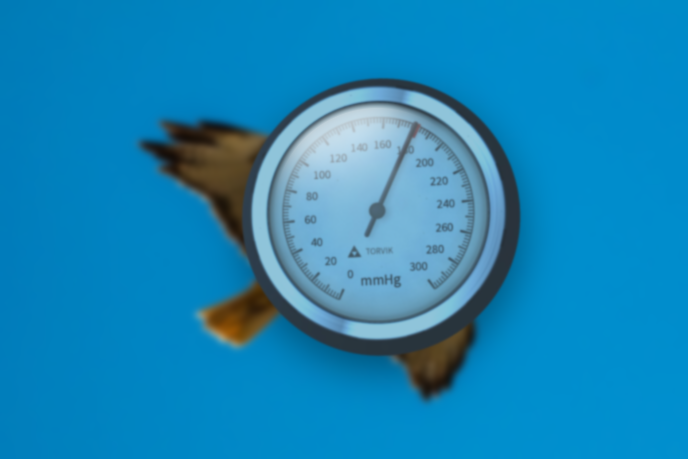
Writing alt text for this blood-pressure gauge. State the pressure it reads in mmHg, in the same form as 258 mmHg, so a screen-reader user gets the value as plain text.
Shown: 180 mmHg
